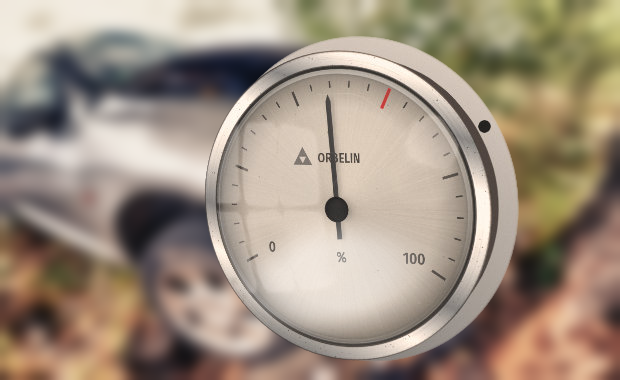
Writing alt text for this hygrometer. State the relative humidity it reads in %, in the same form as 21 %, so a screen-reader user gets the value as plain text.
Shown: 48 %
